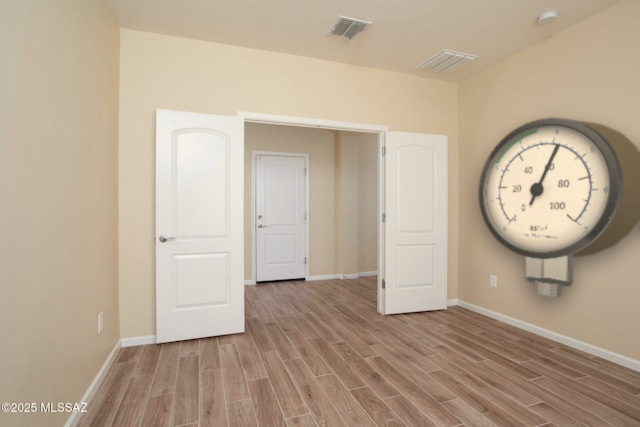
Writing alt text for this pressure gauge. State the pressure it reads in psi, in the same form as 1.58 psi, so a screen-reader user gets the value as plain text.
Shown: 60 psi
